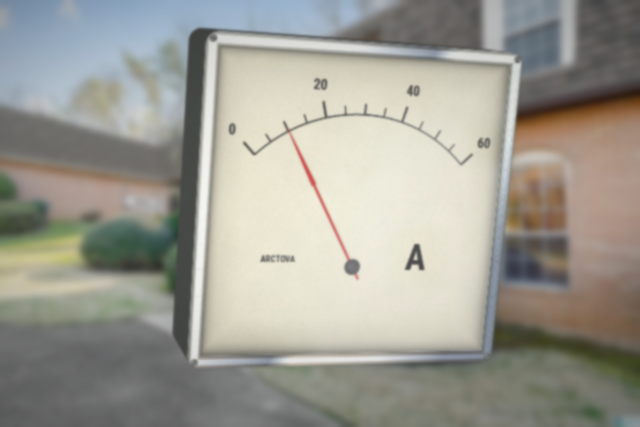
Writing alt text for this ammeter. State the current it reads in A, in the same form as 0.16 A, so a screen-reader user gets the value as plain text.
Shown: 10 A
